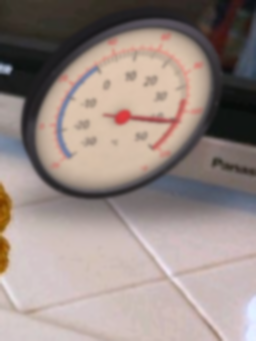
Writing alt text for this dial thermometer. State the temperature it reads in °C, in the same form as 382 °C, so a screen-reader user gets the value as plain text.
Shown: 40 °C
